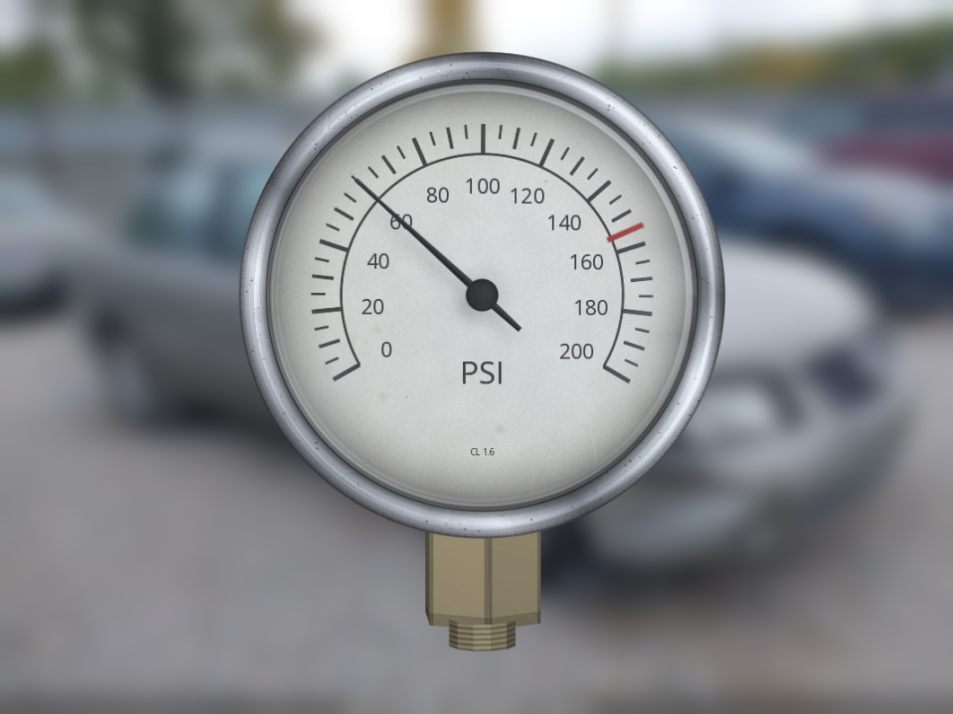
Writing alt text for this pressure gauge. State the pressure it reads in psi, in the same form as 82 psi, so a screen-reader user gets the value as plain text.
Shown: 60 psi
